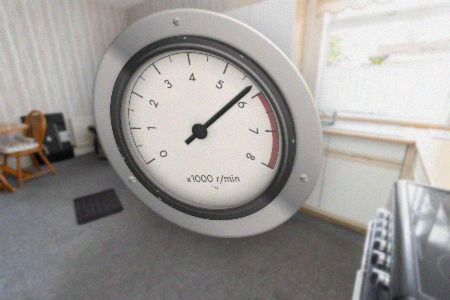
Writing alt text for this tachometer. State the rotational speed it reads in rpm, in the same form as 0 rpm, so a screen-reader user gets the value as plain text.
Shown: 5750 rpm
